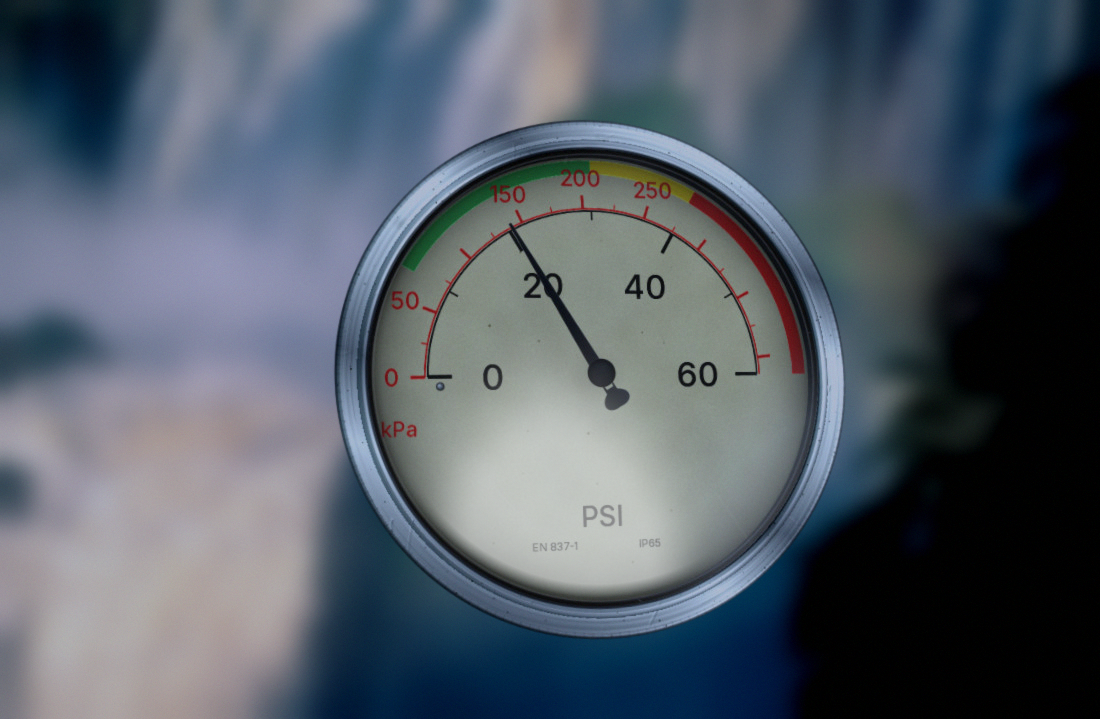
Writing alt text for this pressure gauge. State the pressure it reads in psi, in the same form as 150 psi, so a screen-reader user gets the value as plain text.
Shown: 20 psi
